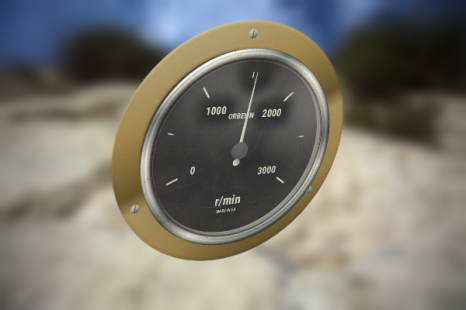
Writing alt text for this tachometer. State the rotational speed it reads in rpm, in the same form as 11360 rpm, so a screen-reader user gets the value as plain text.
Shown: 1500 rpm
